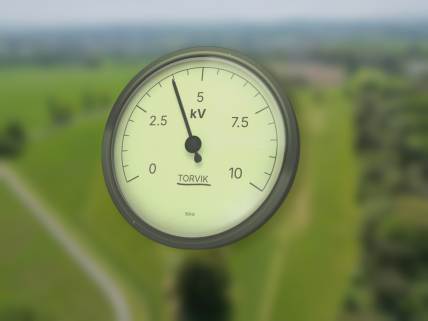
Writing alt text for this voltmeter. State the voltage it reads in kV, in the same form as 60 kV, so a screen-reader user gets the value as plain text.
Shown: 4 kV
